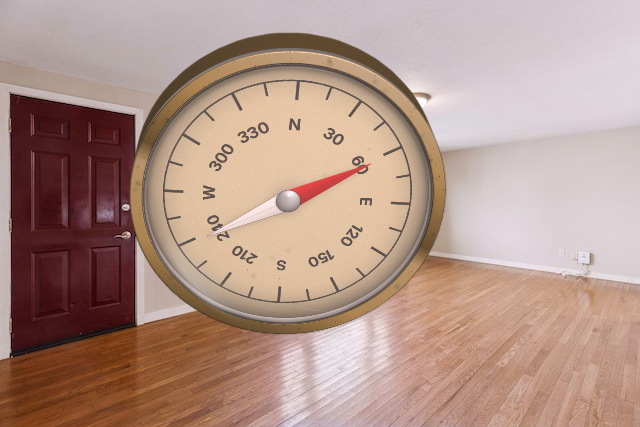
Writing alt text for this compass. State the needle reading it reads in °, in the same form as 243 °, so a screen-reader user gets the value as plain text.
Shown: 60 °
